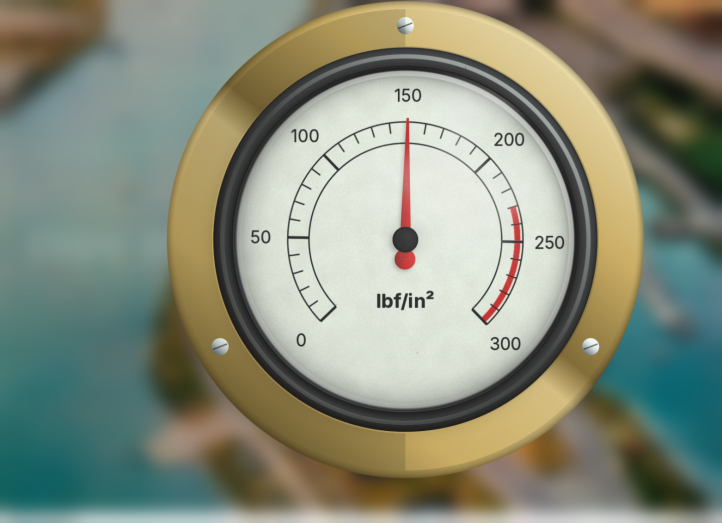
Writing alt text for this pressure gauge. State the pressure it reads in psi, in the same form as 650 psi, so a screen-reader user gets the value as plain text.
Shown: 150 psi
